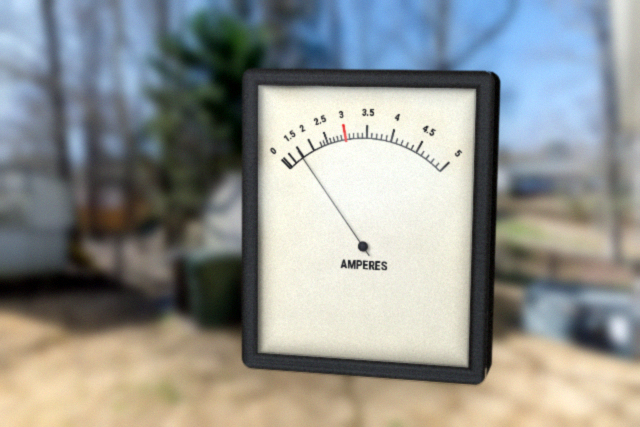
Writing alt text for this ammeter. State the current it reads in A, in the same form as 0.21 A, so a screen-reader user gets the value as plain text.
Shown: 1.5 A
